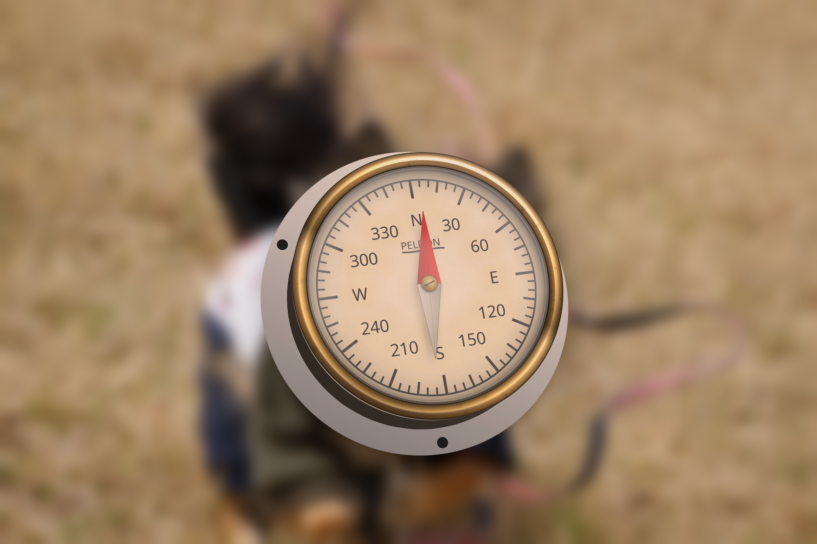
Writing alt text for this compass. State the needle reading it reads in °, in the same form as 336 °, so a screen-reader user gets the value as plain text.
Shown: 5 °
